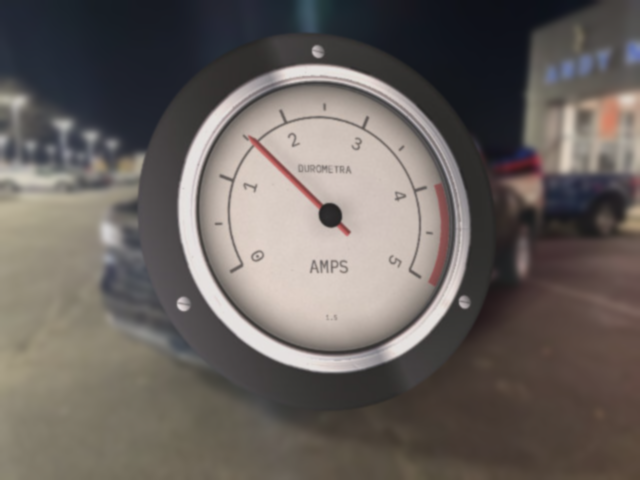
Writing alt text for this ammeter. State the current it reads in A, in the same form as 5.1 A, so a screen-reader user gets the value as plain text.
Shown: 1.5 A
